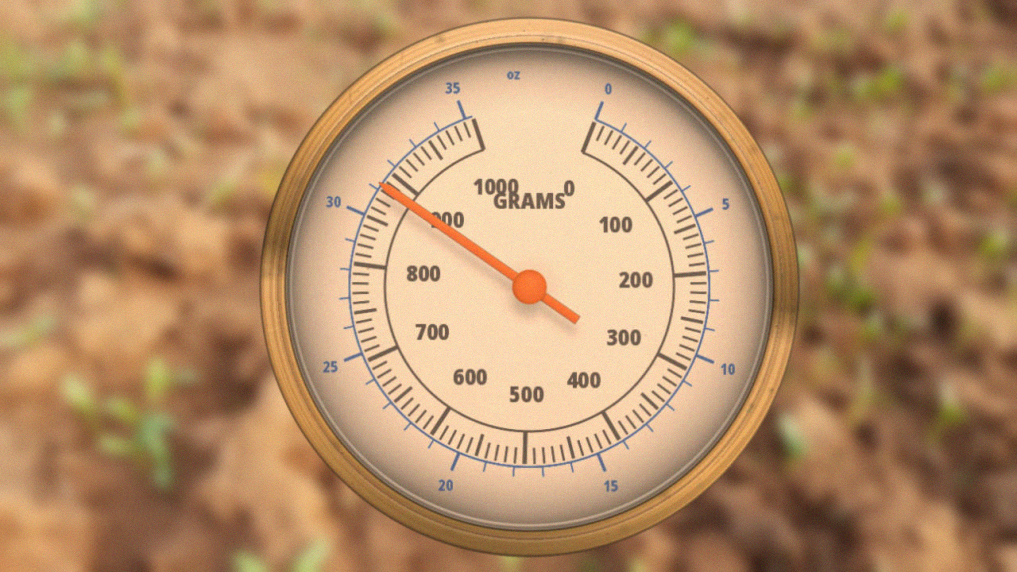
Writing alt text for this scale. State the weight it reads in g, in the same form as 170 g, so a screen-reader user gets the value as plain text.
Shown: 885 g
